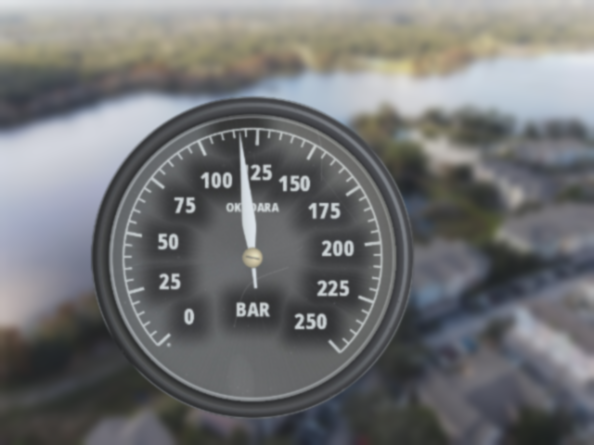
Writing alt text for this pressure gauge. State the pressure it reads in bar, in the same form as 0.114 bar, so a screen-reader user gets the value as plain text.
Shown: 117.5 bar
